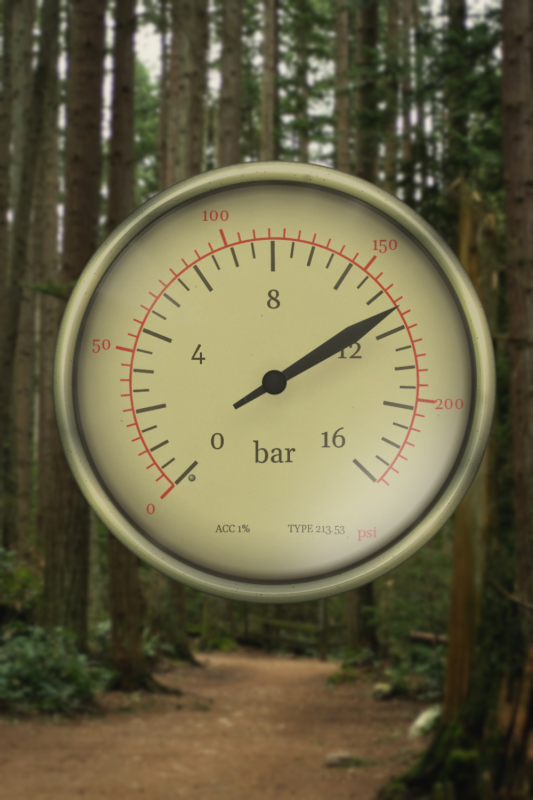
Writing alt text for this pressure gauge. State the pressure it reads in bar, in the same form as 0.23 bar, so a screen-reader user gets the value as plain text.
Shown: 11.5 bar
